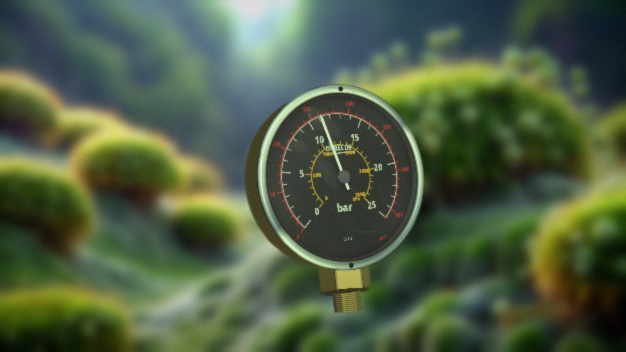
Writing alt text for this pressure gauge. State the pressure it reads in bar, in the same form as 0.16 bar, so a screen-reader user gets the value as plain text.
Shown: 11 bar
